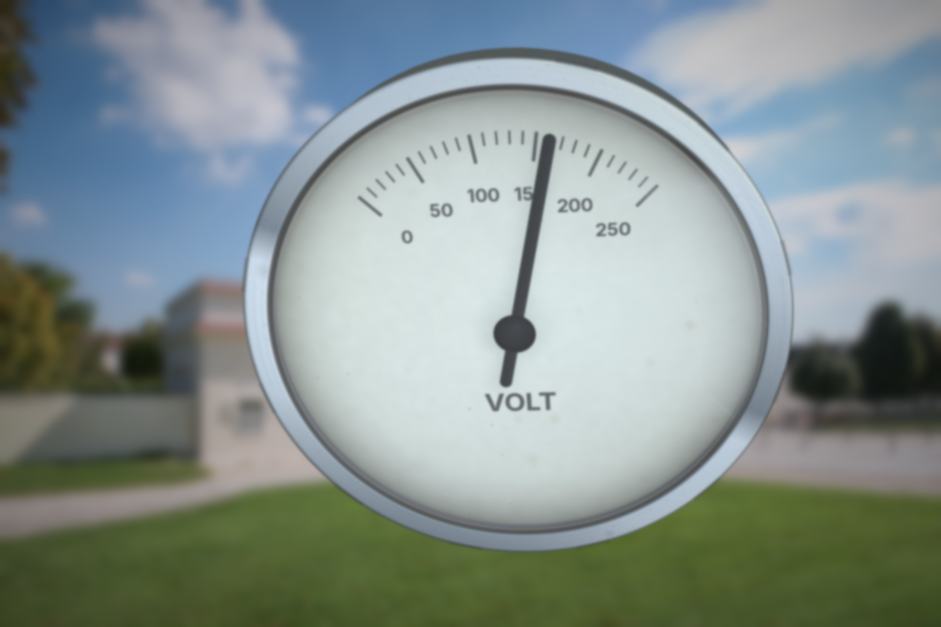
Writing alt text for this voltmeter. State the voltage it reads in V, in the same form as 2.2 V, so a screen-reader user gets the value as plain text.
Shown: 160 V
